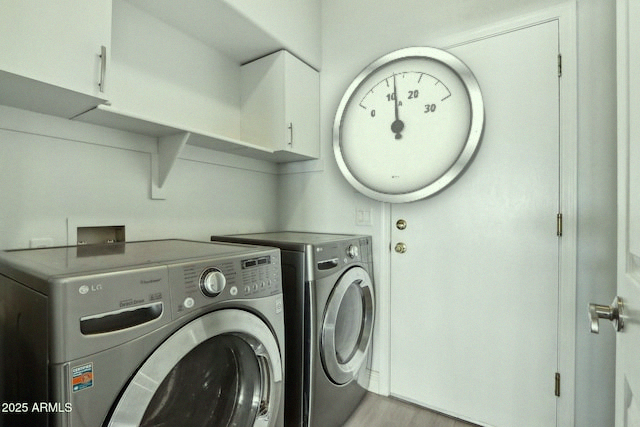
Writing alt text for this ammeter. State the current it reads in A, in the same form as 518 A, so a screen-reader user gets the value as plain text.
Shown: 12.5 A
